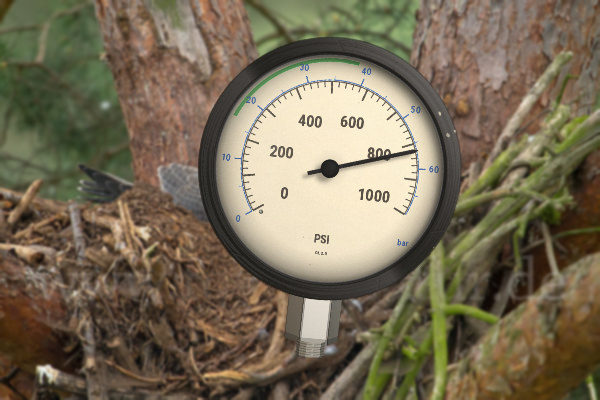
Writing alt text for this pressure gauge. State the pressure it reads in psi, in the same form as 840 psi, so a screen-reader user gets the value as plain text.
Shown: 820 psi
